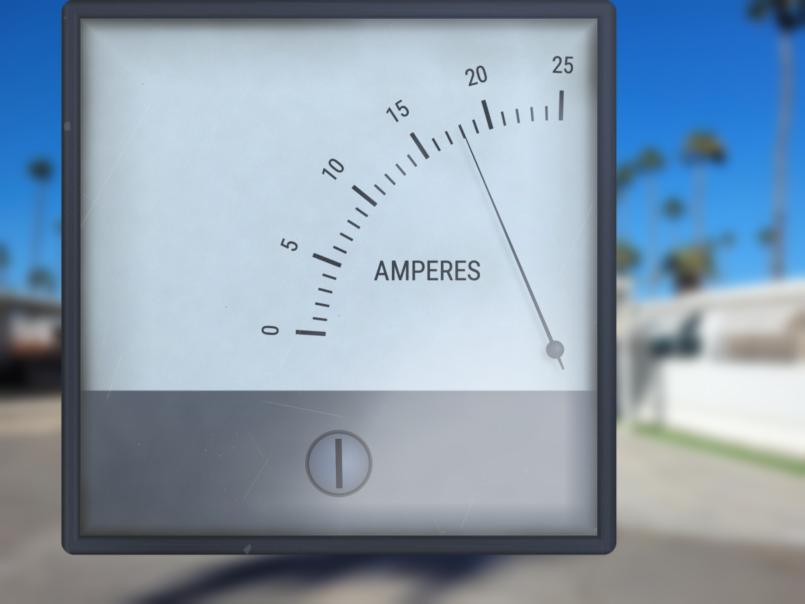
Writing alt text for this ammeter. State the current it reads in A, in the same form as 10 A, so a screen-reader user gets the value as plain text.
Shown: 18 A
